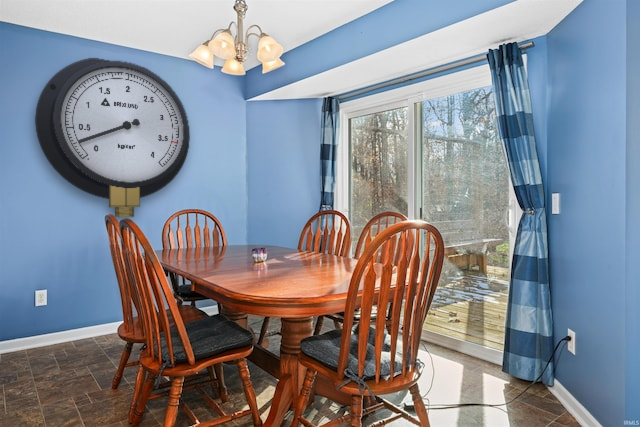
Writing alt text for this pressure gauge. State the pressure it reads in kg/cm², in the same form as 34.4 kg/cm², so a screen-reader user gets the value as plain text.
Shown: 0.25 kg/cm²
